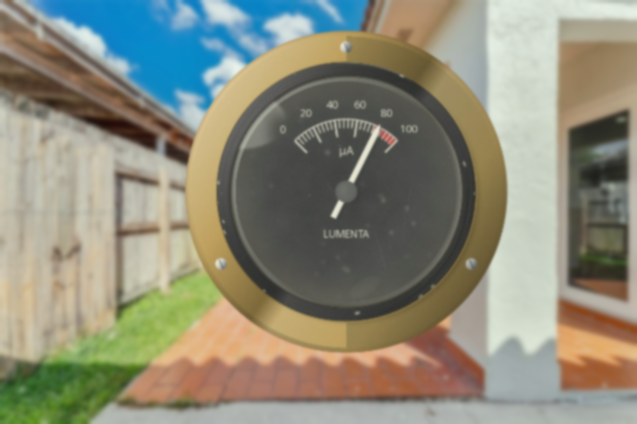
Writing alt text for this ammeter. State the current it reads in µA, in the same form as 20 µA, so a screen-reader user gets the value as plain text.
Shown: 80 µA
